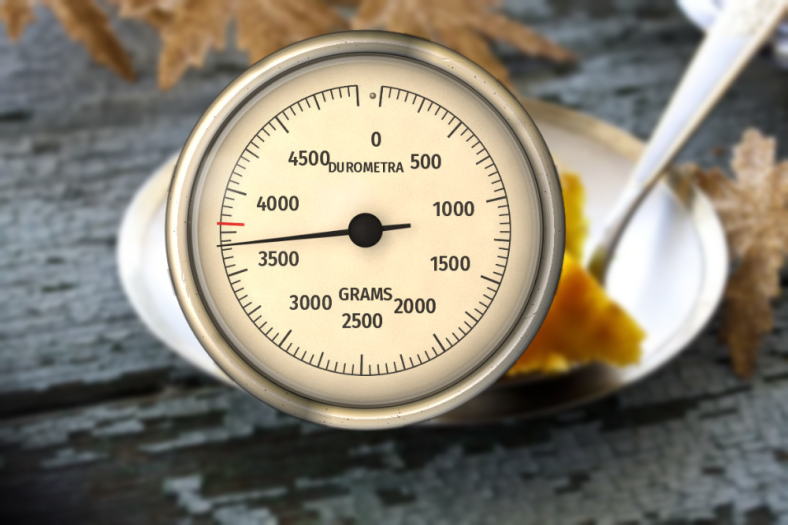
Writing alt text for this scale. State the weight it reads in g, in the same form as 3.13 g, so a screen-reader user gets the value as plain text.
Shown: 3675 g
